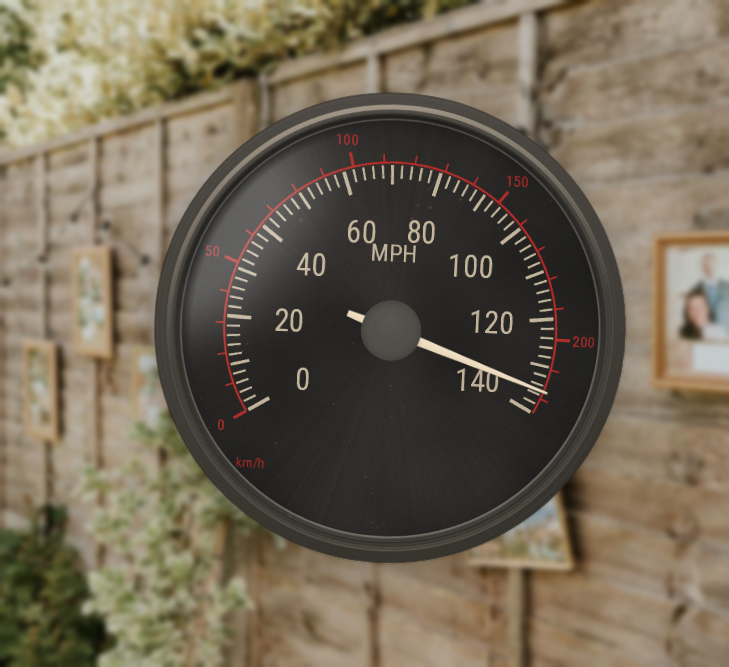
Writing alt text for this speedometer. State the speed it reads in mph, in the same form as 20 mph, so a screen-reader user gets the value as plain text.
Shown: 135 mph
